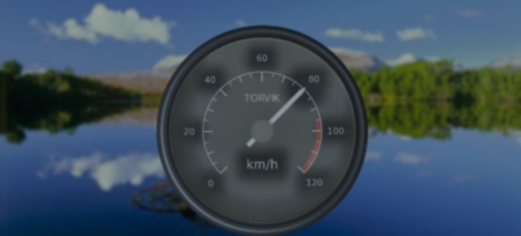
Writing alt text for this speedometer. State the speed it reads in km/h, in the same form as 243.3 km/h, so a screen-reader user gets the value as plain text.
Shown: 80 km/h
